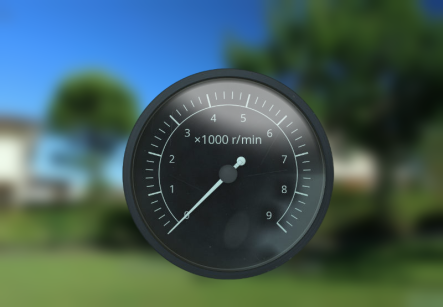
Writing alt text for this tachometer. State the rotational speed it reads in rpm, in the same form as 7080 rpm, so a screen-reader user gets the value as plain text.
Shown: 0 rpm
